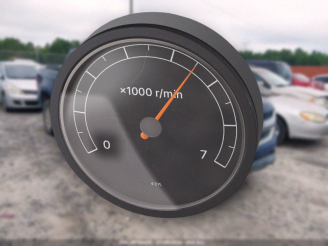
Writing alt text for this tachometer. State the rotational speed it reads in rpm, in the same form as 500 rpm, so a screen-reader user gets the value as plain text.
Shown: 4500 rpm
